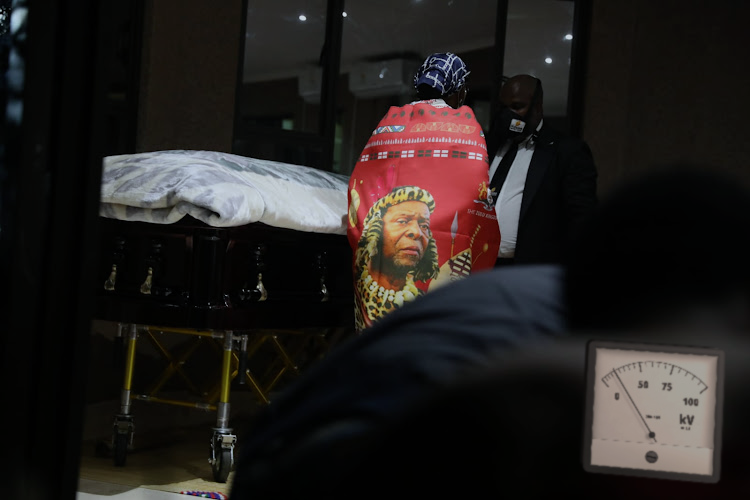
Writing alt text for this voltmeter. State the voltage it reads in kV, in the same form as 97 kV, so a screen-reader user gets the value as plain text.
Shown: 25 kV
